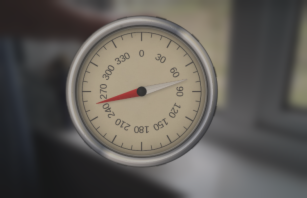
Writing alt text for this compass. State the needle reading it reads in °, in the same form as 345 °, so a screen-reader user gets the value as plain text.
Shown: 255 °
